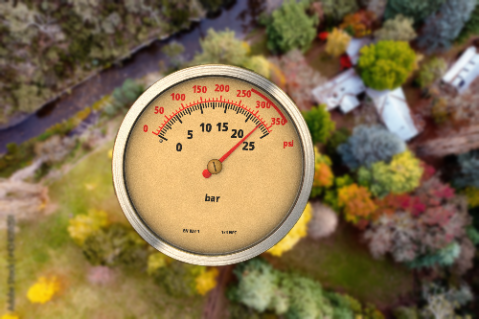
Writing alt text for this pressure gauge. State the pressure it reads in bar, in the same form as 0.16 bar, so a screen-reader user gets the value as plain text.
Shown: 22.5 bar
